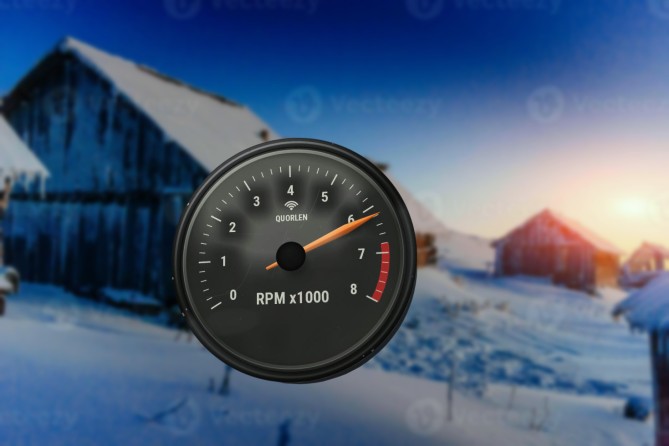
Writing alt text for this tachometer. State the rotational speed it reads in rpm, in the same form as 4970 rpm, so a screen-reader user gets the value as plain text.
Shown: 6200 rpm
